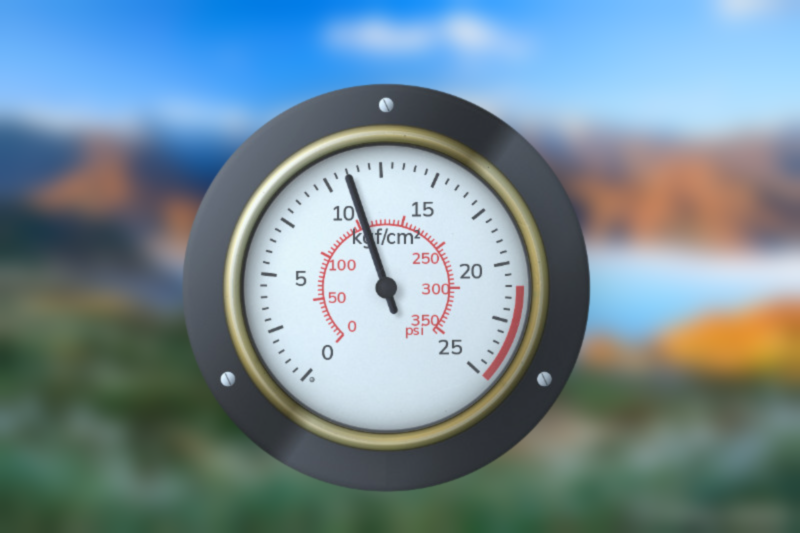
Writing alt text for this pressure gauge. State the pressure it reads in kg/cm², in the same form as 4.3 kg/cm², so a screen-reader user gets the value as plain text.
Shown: 11 kg/cm²
